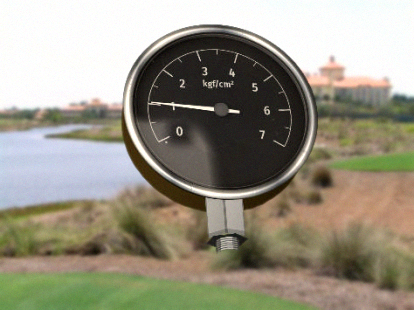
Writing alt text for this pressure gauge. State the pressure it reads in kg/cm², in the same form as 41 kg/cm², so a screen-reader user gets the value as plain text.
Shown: 1 kg/cm²
